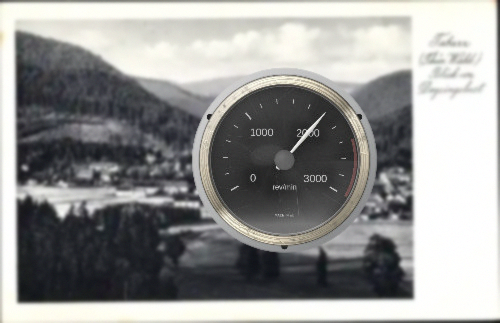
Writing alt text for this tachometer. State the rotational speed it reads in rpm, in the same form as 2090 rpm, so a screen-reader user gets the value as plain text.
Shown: 2000 rpm
